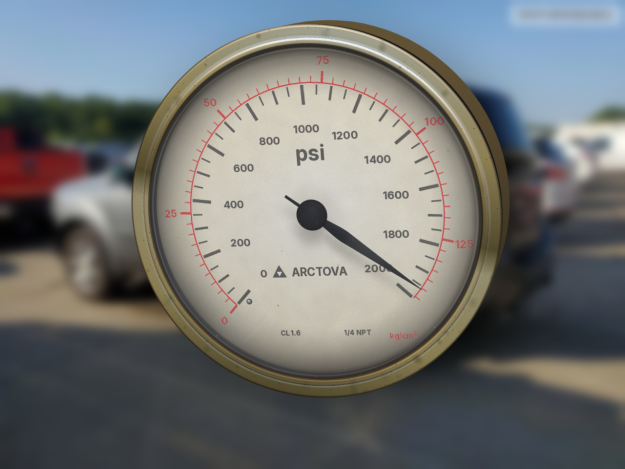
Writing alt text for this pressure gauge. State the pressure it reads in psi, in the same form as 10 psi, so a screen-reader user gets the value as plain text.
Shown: 1950 psi
